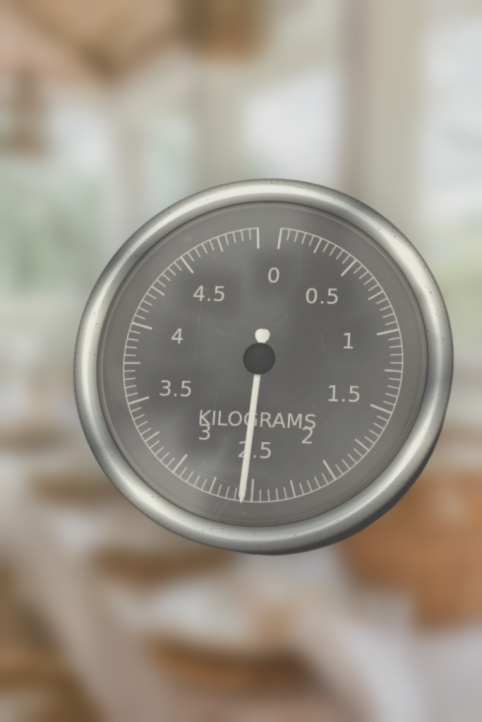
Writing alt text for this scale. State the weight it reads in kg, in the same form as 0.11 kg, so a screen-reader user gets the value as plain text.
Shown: 2.55 kg
